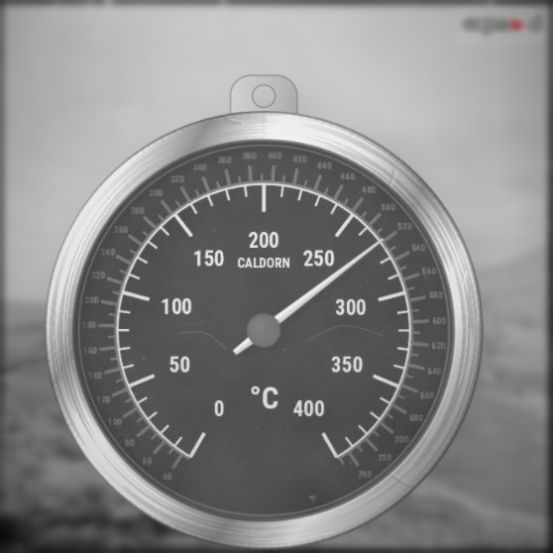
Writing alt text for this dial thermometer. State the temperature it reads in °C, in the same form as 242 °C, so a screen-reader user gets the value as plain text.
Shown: 270 °C
